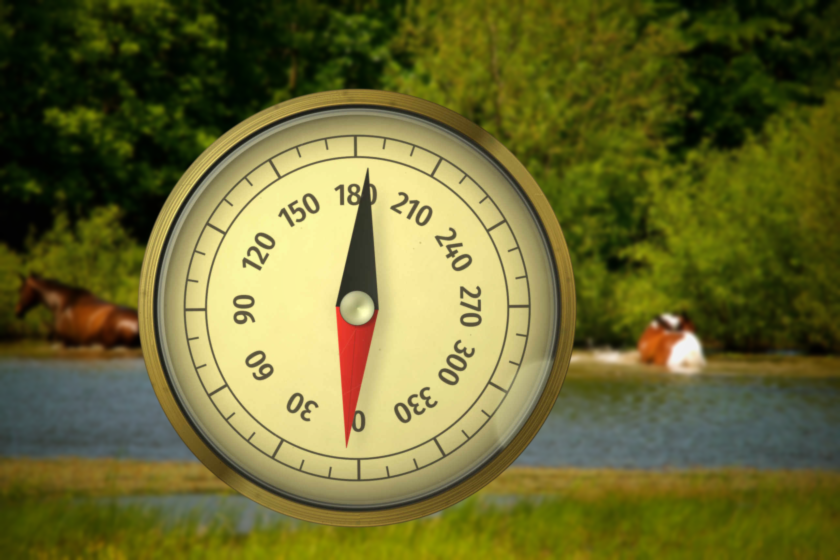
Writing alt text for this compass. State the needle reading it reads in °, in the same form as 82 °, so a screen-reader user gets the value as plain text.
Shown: 5 °
